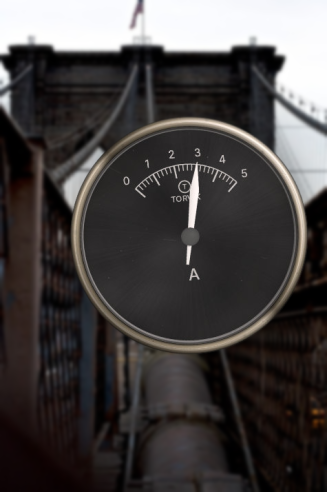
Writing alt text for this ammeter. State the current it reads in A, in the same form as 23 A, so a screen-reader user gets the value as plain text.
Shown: 3 A
